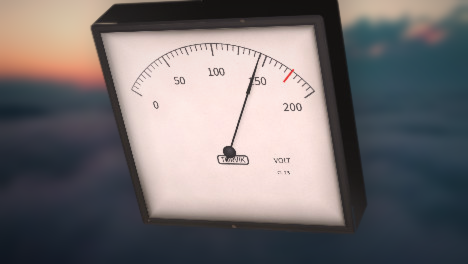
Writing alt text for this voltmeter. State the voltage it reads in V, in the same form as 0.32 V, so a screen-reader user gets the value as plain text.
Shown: 145 V
